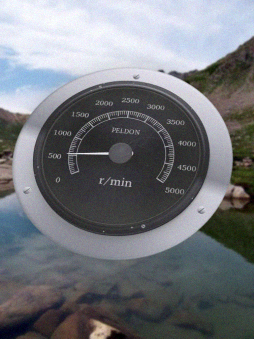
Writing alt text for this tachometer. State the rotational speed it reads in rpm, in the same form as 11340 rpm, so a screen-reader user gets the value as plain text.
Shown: 500 rpm
